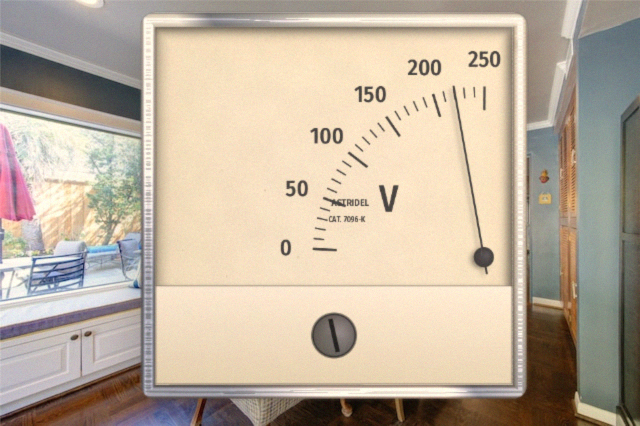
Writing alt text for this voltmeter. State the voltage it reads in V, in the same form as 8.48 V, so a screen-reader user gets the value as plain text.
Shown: 220 V
